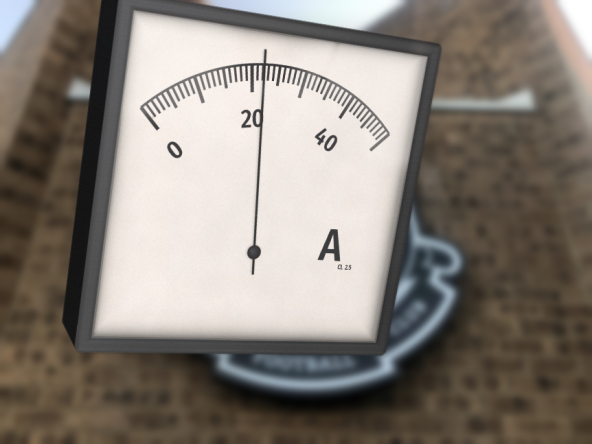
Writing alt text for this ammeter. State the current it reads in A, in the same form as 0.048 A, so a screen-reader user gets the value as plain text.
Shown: 22 A
